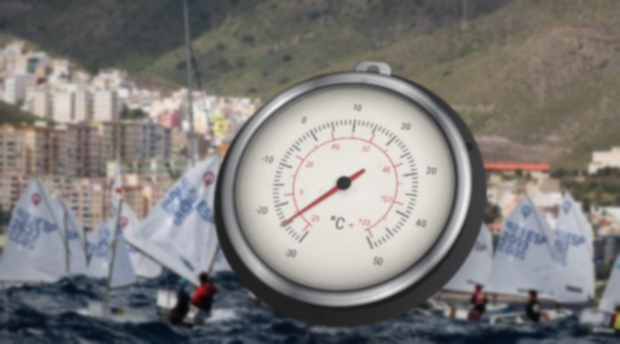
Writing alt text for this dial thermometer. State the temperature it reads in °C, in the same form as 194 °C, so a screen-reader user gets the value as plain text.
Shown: -25 °C
